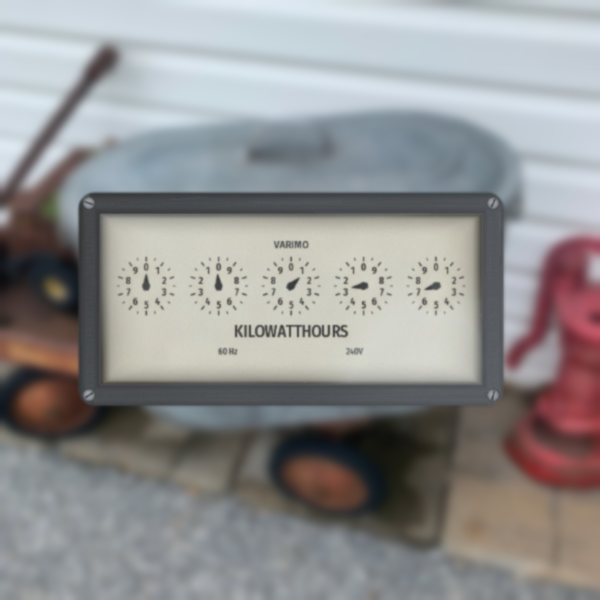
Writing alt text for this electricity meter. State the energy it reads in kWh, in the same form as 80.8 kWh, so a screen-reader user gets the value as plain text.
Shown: 127 kWh
